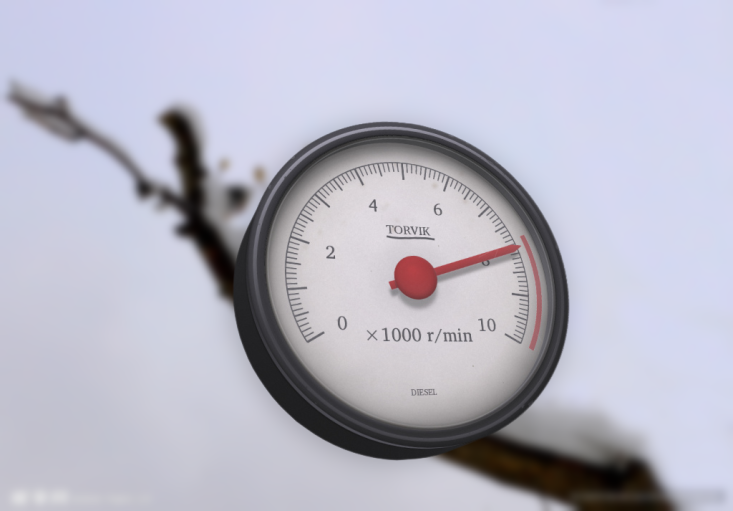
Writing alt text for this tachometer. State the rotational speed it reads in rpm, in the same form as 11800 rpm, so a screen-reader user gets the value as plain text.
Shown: 8000 rpm
